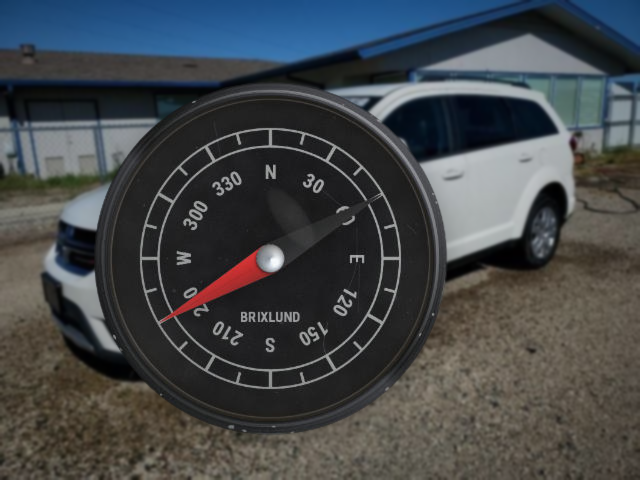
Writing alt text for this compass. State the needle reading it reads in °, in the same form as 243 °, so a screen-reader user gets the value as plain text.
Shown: 240 °
